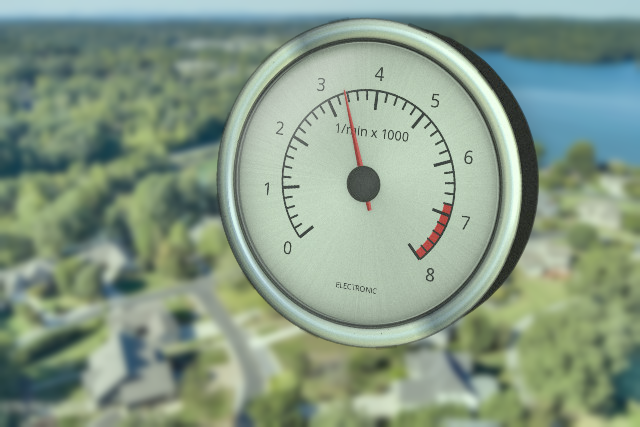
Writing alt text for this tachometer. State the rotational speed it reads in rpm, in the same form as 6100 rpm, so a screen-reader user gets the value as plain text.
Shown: 3400 rpm
